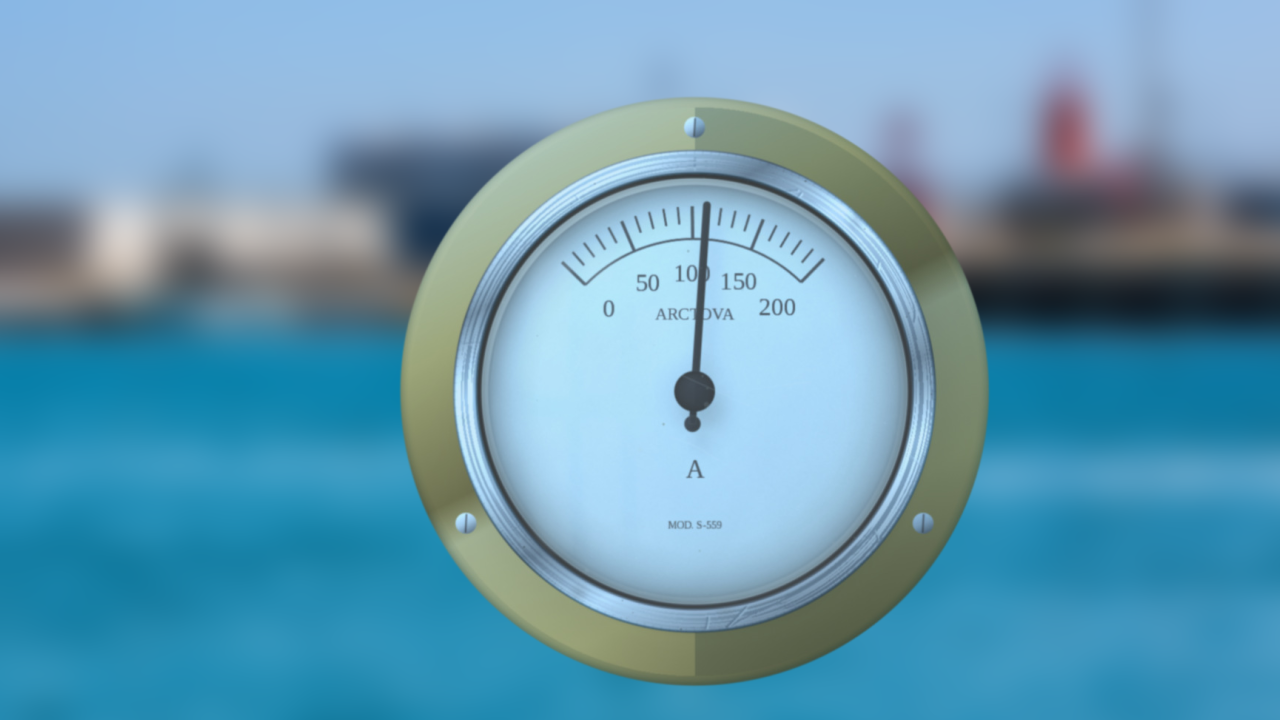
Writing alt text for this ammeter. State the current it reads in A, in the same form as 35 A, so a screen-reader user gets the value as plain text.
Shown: 110 A
